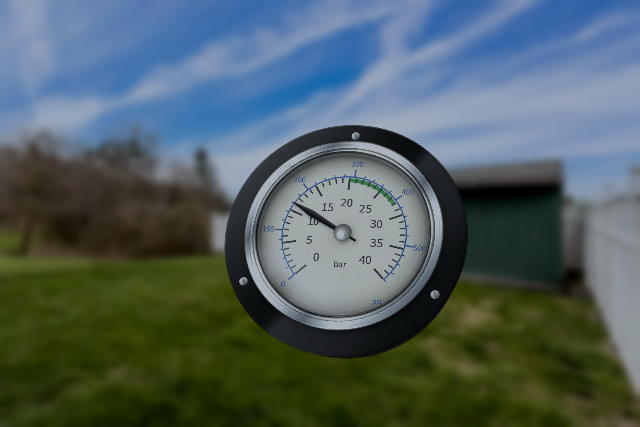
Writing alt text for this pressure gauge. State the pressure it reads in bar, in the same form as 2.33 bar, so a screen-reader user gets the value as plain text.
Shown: 11 bar
